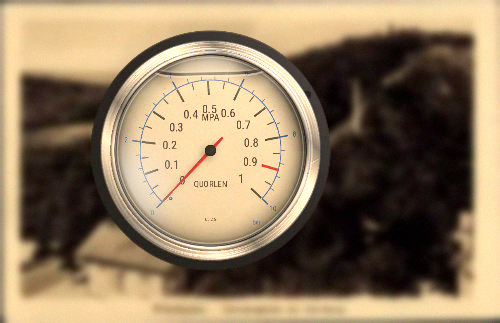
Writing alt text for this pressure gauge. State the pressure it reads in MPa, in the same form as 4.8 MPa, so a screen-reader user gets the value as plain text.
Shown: 0 MPa
